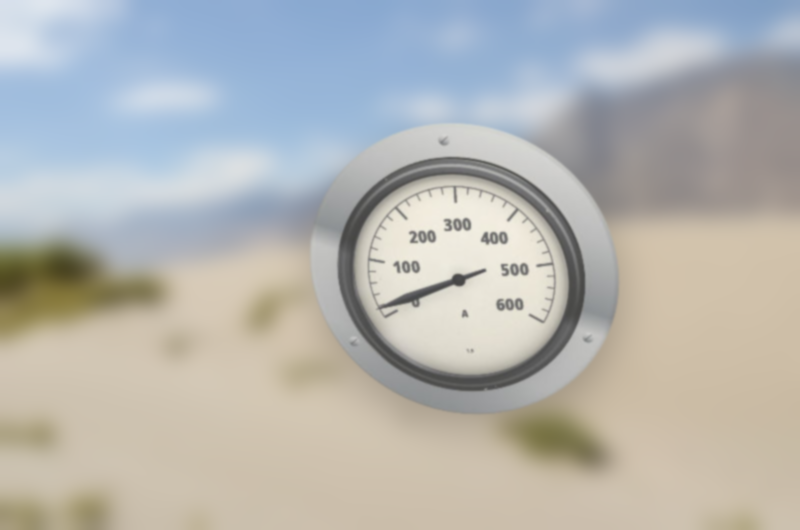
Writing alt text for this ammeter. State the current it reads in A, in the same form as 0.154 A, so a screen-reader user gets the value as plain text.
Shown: 20 A
